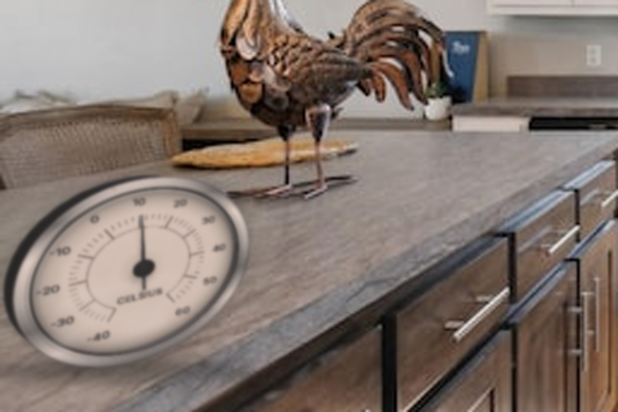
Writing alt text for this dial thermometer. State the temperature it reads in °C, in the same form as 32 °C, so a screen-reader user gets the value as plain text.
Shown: 10 °C
